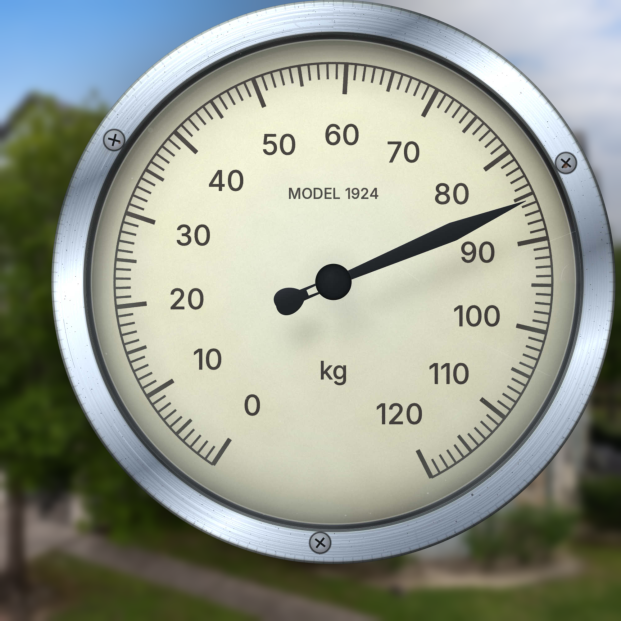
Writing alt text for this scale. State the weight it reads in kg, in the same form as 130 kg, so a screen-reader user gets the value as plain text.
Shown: 85.5 kg
